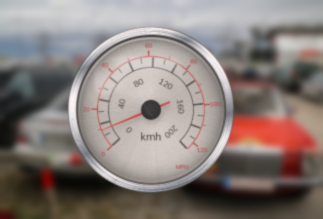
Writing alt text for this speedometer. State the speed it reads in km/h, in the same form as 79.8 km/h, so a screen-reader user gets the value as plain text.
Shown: 15 km/h
